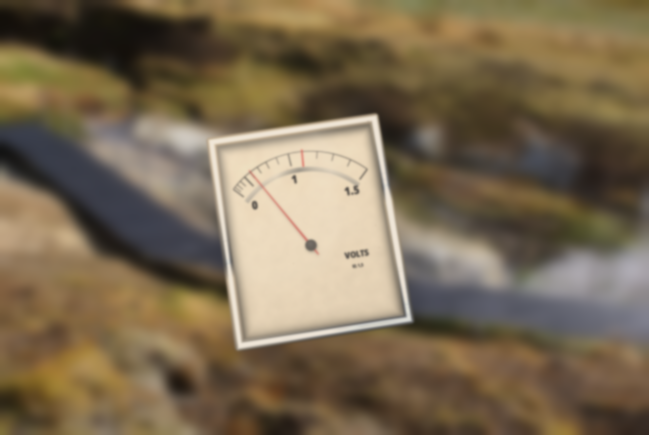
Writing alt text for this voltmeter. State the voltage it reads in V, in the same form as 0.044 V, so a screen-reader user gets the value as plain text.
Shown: 0.6 V
